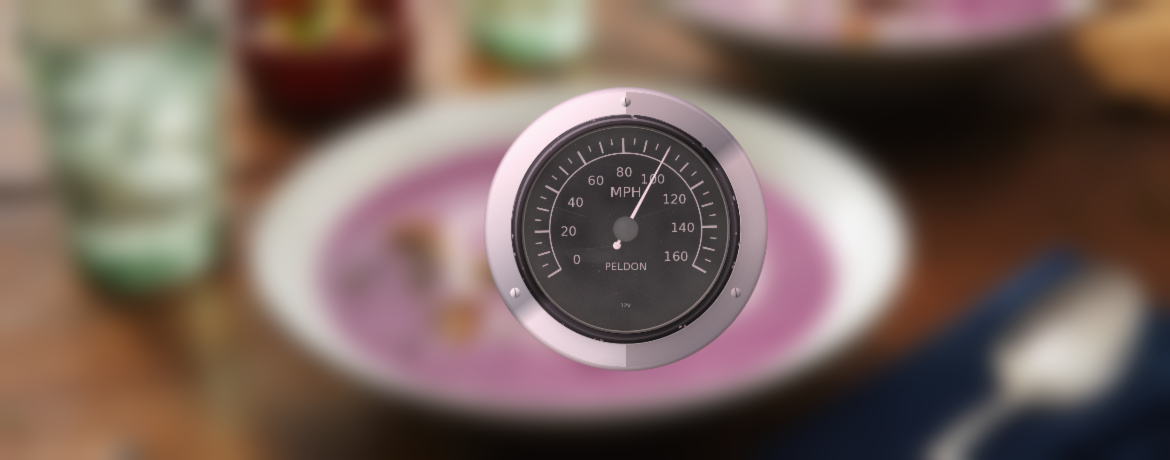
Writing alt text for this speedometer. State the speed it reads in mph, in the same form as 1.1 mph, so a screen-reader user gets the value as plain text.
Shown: 100 mph
